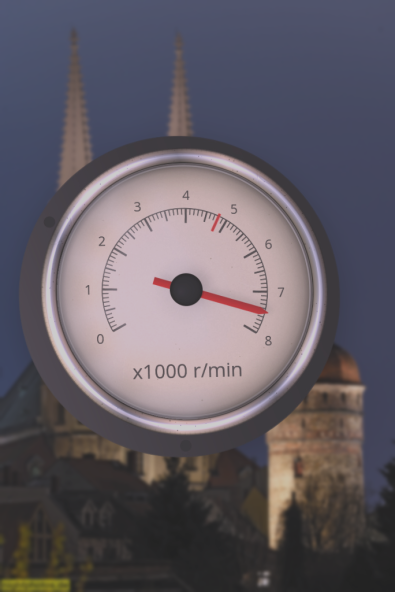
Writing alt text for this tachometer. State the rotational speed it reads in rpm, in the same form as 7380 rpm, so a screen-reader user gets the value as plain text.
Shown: 7500 rpm
